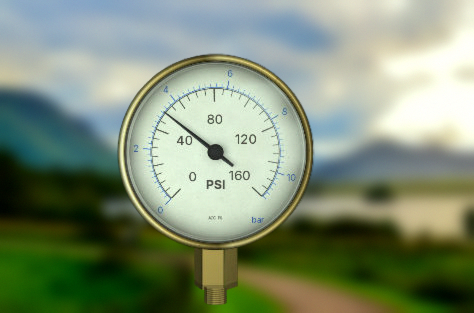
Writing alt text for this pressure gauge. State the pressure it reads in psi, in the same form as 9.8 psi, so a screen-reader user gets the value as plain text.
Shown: 50 psi
